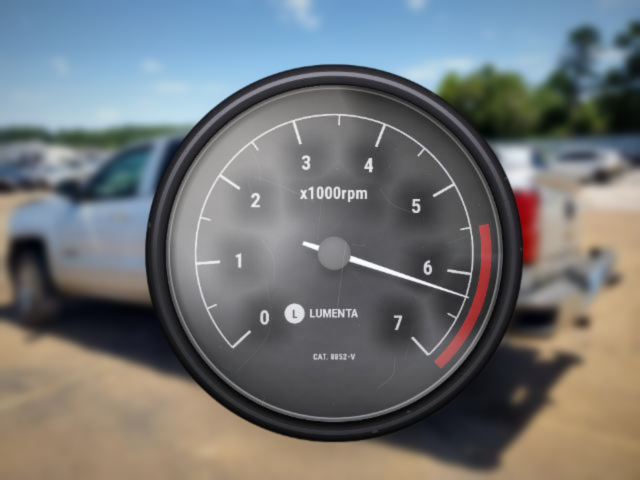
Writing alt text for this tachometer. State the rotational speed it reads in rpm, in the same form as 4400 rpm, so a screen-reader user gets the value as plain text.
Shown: 6250 rpm
